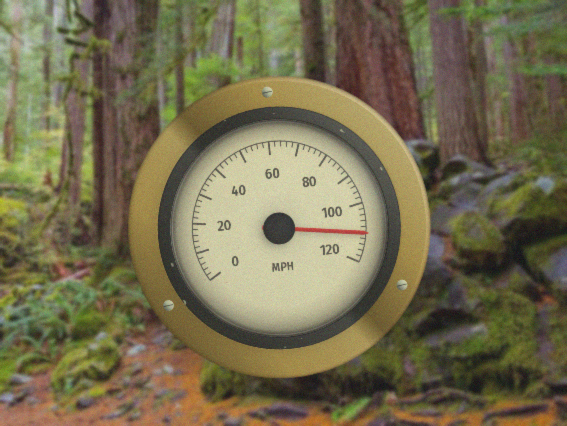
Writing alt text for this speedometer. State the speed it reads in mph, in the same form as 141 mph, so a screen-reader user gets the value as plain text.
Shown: 110 mph
